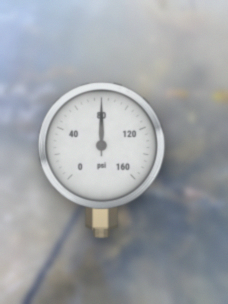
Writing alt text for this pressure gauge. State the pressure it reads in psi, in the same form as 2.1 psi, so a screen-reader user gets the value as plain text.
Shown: 80 psi
